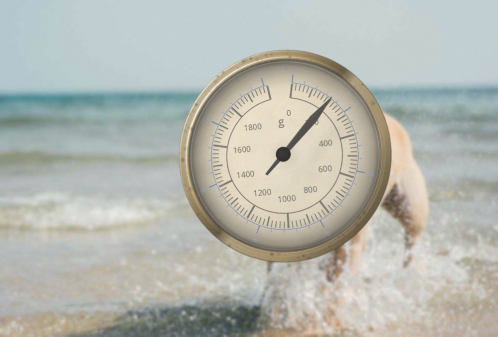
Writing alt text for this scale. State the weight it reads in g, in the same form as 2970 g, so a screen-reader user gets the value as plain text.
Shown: 200 g
